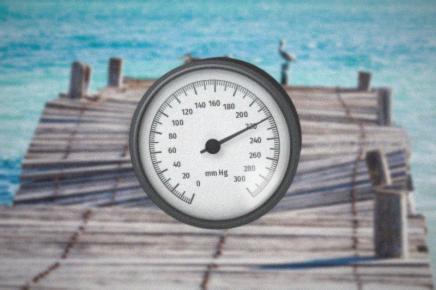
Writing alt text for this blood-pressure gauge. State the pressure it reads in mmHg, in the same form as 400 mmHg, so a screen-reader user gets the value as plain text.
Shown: 220 mmHg
